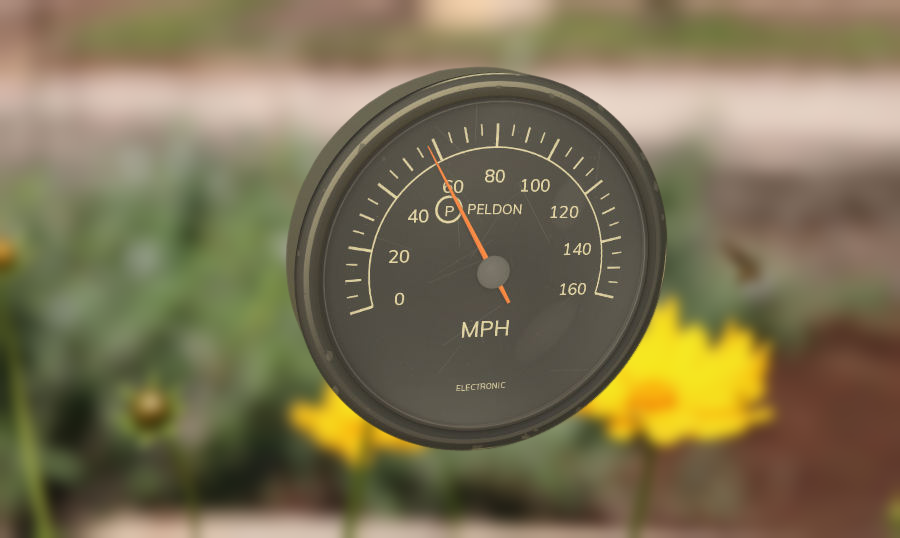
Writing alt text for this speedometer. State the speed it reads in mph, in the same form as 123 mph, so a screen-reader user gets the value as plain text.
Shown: 57.5 mph
